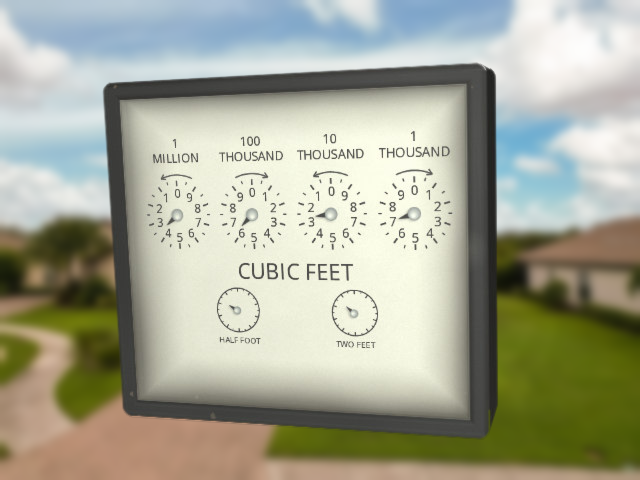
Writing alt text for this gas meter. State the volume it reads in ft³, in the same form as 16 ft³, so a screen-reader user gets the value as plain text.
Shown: 362700 ft³
